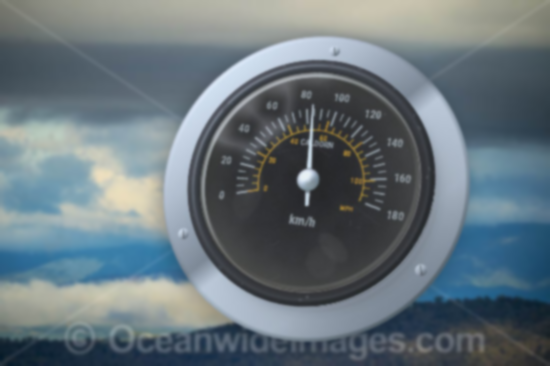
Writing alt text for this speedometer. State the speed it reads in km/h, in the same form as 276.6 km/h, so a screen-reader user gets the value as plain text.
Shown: 85 km/h
